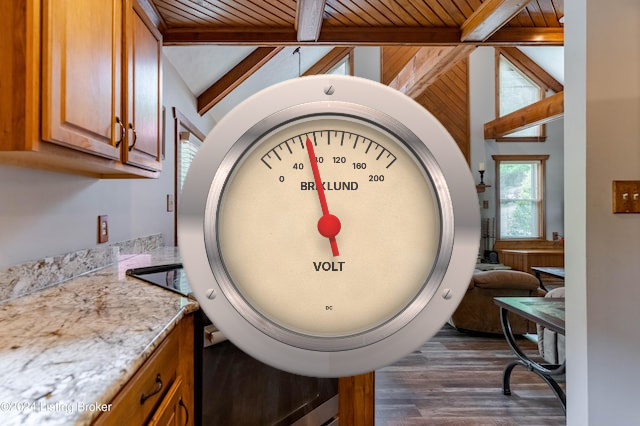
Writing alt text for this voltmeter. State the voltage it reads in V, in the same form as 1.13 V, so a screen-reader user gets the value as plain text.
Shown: 70 V
